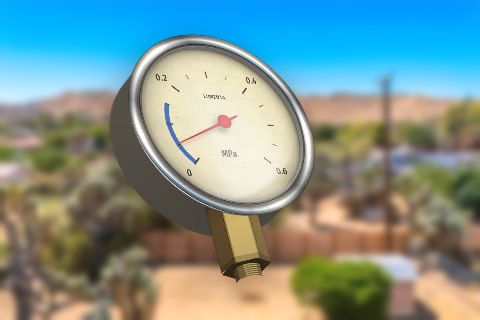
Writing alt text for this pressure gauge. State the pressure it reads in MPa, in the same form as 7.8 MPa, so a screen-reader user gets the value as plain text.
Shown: 0.05 MPa
